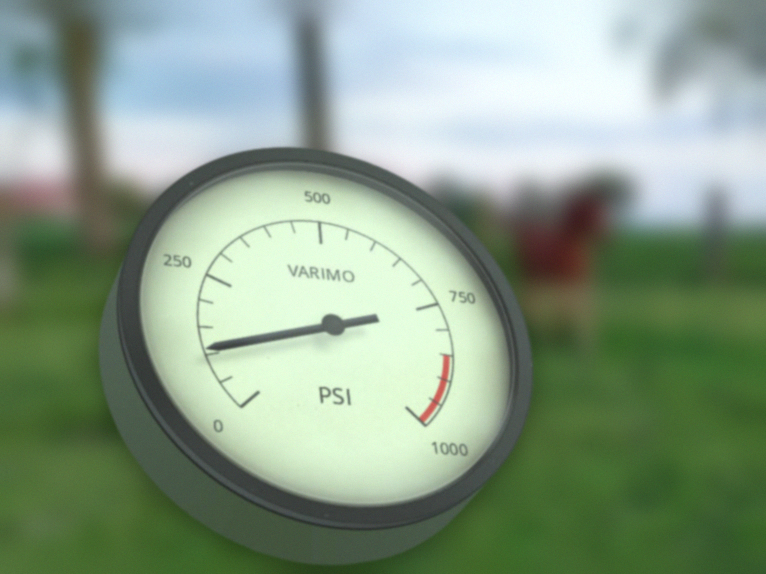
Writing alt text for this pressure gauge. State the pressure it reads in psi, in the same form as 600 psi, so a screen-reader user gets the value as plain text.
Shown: 100 psi
